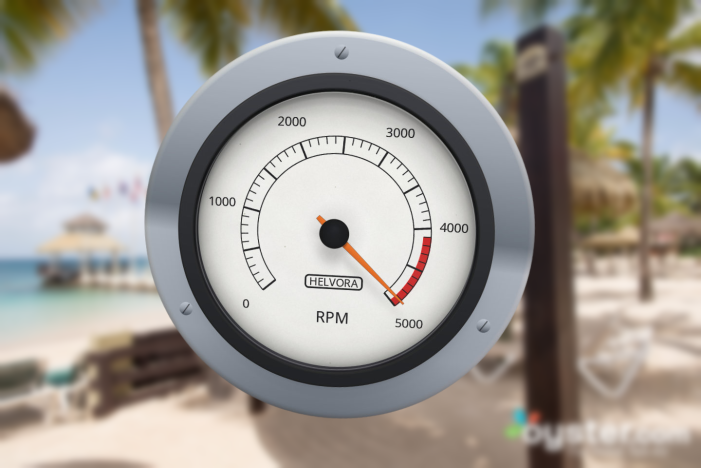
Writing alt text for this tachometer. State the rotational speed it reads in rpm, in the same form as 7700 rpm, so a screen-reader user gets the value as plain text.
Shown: 4900 rpm
